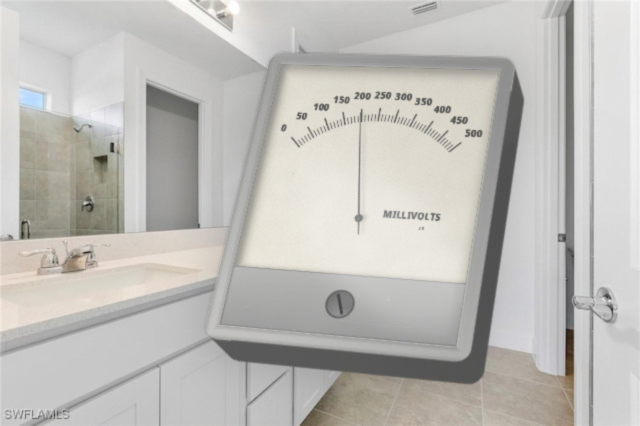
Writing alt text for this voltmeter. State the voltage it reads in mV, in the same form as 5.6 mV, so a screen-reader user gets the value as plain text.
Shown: 200 mV
